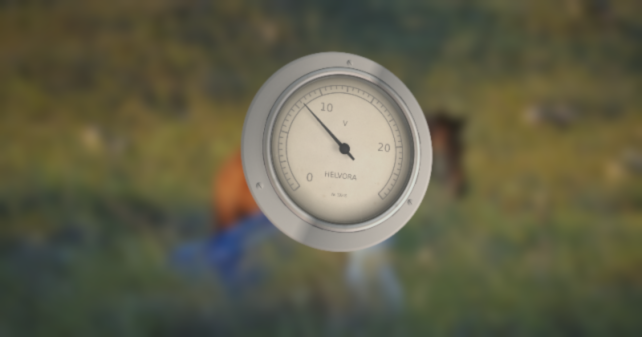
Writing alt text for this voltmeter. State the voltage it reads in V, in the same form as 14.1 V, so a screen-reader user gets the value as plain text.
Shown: 8 V
